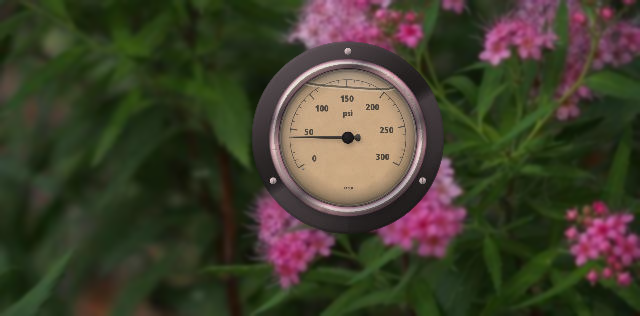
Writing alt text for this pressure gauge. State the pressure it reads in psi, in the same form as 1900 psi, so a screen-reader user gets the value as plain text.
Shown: 40 psi
